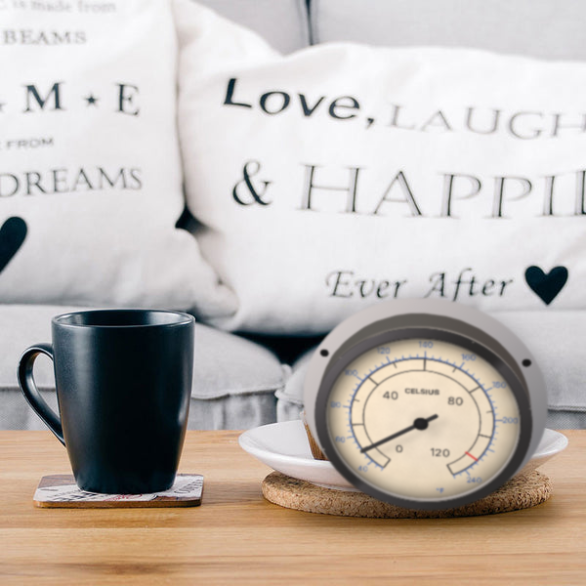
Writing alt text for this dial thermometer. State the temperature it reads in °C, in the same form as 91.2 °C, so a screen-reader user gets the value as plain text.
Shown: 10 °C
